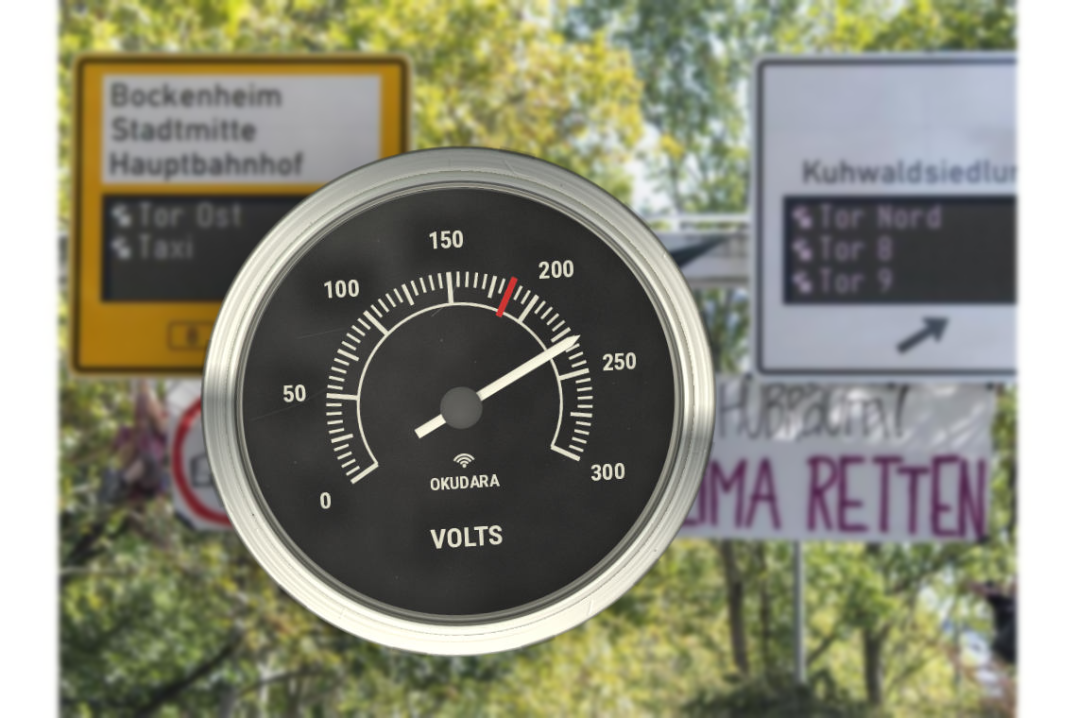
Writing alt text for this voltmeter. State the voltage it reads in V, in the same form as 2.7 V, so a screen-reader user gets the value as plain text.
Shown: 230 V
